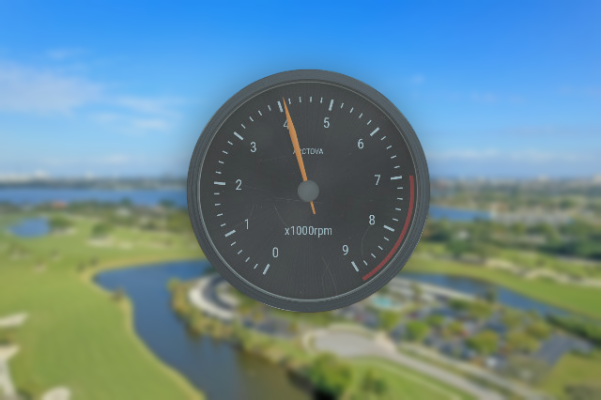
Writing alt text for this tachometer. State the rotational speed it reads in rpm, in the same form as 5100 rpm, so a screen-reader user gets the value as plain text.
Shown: 4100 rpm
